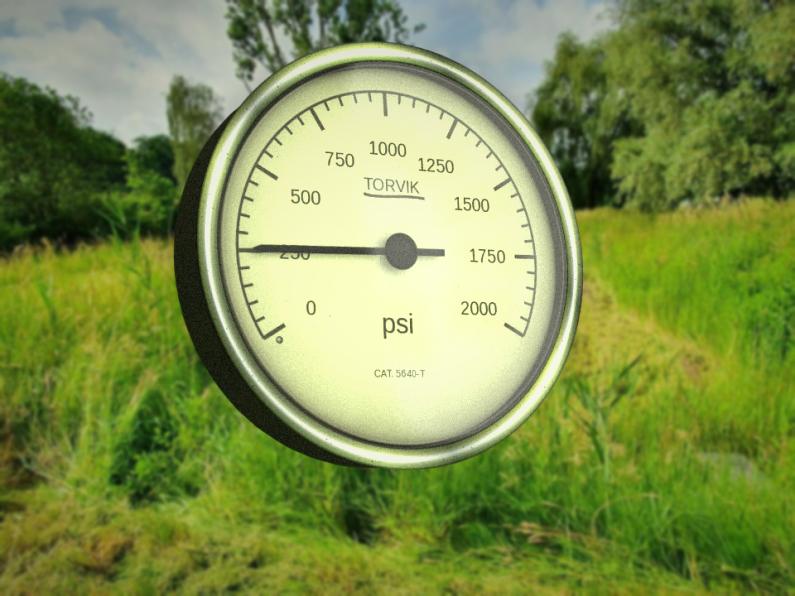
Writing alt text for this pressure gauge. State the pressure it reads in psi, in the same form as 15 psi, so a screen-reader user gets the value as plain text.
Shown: 250 psi
